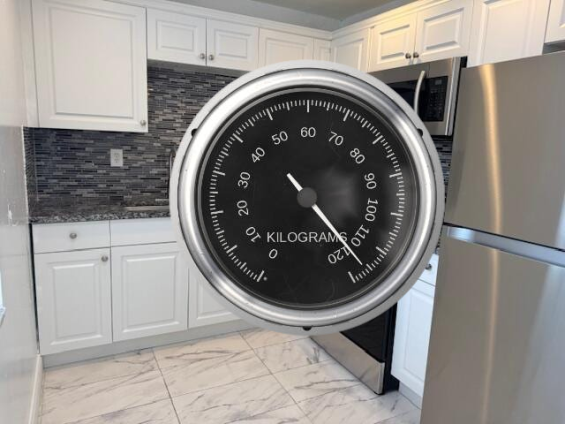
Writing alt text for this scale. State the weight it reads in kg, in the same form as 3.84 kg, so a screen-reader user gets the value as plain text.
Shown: 116 kg
